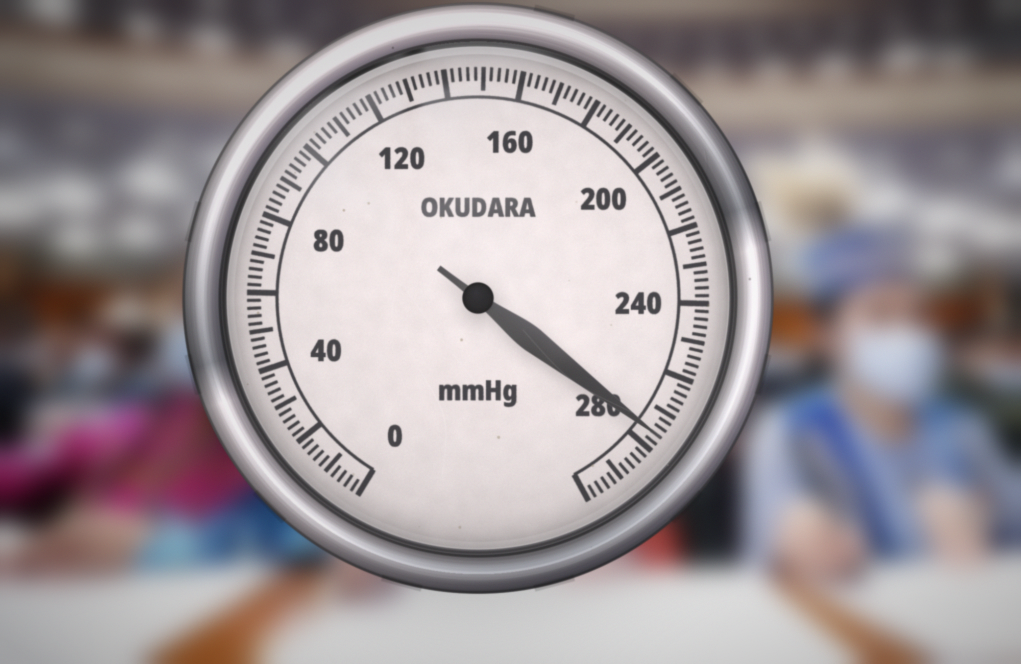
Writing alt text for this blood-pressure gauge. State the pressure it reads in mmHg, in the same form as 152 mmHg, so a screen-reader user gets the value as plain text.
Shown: 276 mmHg
